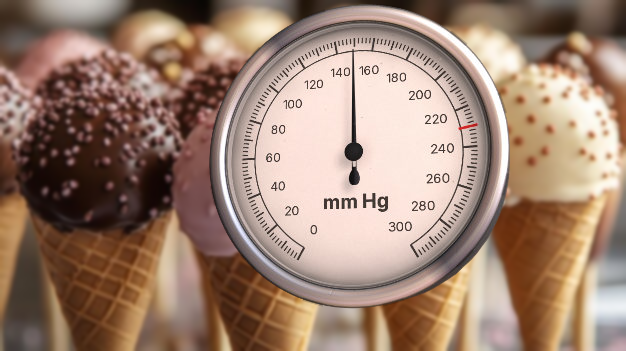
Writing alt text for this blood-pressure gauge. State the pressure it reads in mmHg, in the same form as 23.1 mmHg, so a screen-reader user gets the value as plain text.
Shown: 150 mmHg
